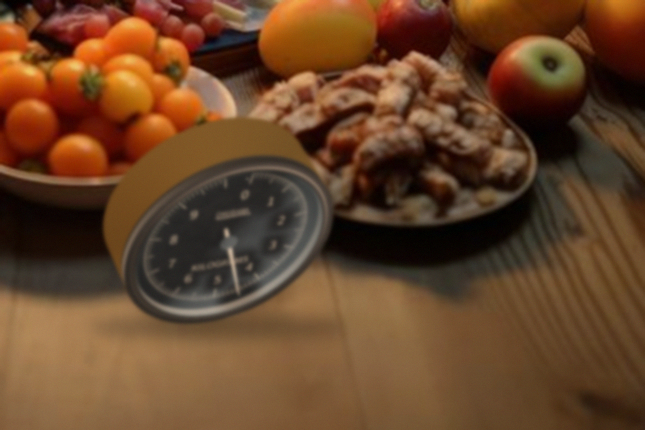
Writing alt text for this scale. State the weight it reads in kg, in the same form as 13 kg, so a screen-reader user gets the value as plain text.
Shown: 4.5 kg
